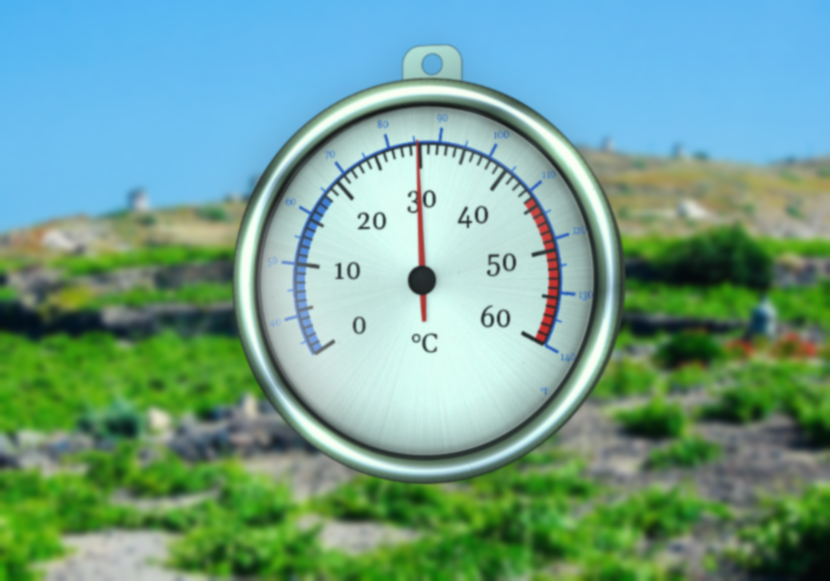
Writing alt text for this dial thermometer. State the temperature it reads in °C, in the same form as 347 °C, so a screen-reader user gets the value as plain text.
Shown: 30 °C
